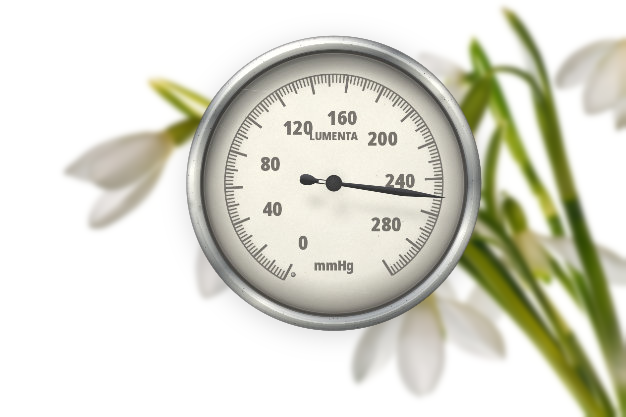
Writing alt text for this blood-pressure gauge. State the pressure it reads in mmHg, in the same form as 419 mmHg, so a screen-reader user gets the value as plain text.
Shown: 250 mmHg
